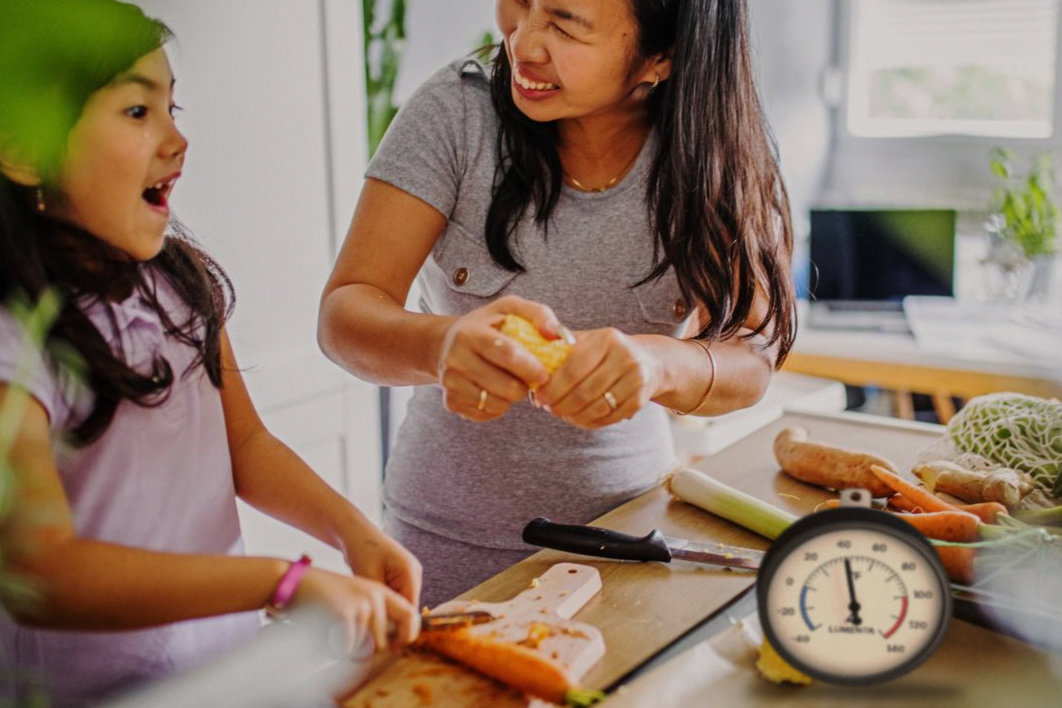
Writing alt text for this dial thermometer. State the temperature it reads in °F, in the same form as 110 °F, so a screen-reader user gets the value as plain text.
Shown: 40 °F
